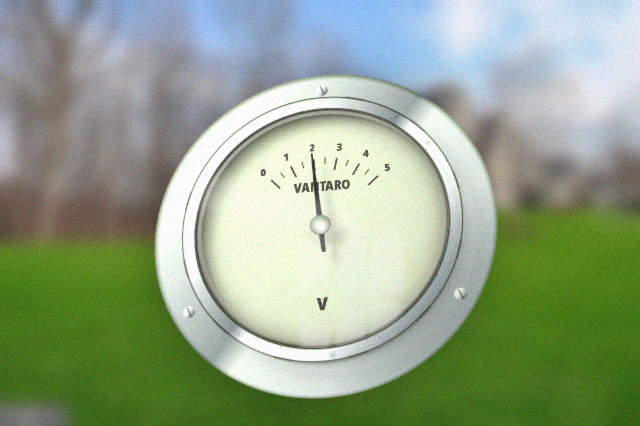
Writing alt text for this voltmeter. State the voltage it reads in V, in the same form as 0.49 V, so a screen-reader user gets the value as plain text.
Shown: 2 V
